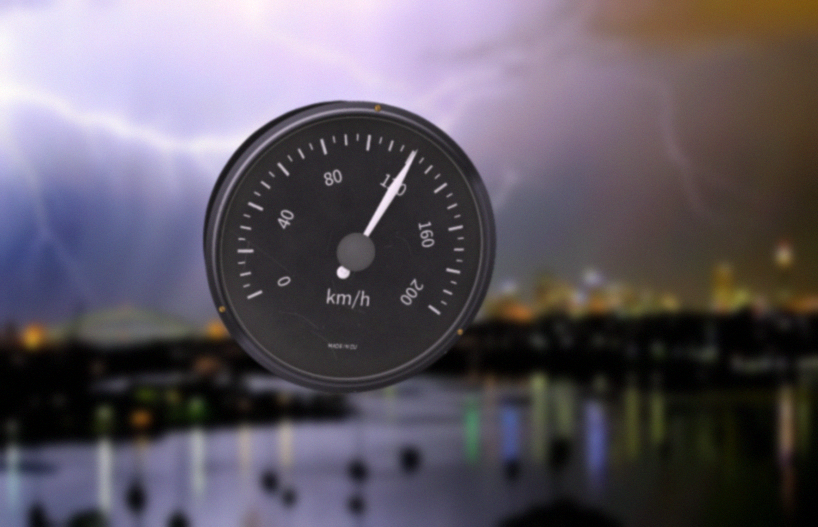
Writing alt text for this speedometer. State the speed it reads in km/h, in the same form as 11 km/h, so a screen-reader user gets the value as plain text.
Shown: 120 km/h
